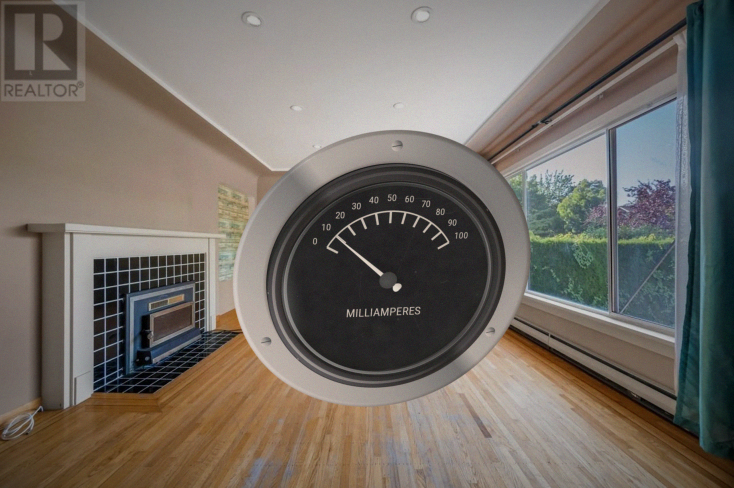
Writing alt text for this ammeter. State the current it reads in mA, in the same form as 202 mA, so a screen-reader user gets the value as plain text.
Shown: 10 mA
